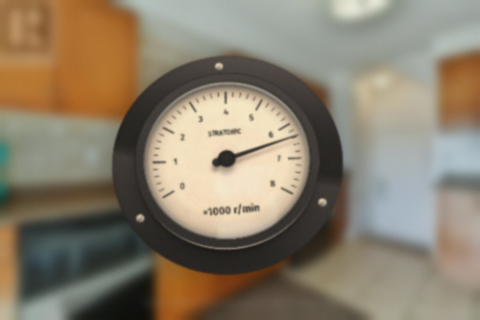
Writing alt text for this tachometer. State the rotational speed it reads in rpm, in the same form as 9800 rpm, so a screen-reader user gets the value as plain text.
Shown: 6400 rpm
